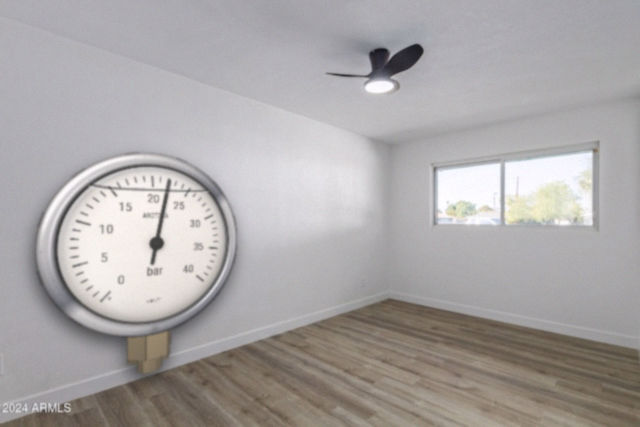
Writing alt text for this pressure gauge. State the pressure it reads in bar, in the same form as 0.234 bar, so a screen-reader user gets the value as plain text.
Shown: 22 bar
